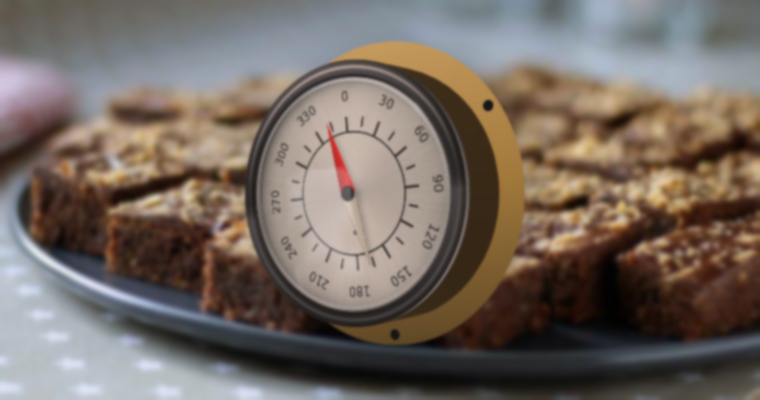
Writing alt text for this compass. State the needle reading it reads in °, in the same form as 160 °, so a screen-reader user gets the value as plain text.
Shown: 345 °
